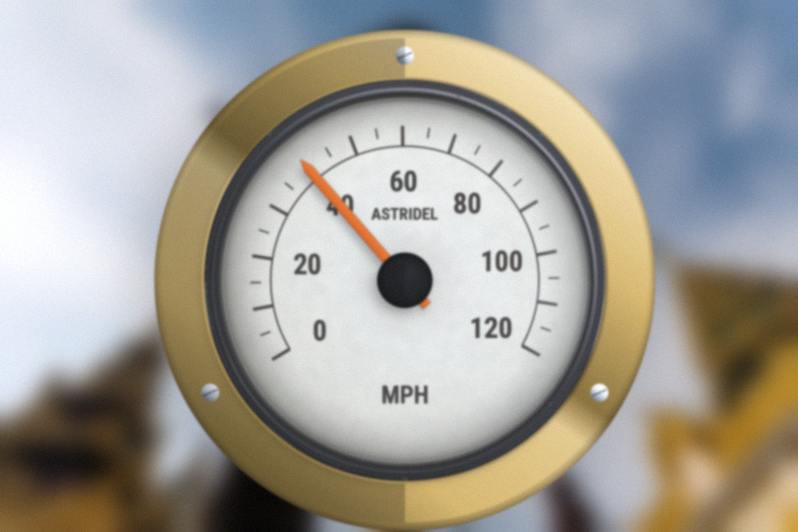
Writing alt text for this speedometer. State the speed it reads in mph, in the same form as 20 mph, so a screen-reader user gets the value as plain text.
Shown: 40 mph
